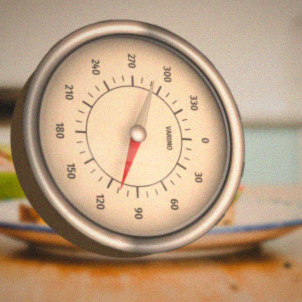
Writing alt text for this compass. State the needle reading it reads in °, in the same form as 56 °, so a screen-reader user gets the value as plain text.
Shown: 110 °
